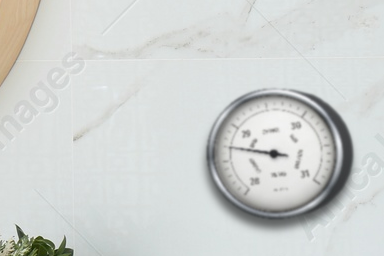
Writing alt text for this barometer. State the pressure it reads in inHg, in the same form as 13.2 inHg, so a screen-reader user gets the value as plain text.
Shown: 28.7 inHg
